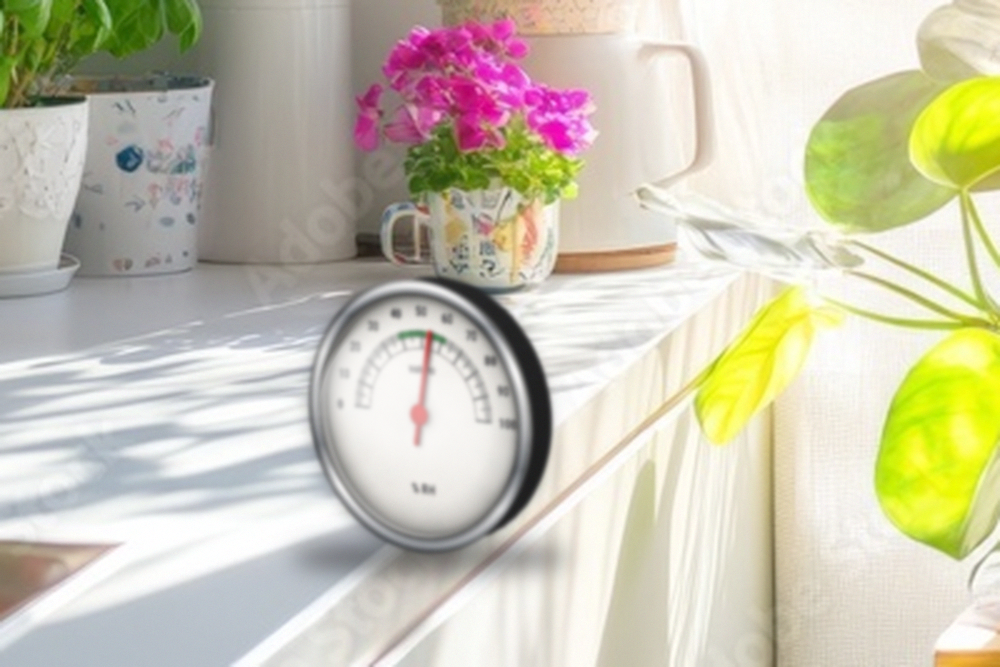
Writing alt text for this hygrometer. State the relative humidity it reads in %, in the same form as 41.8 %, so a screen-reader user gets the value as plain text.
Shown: 55 %
